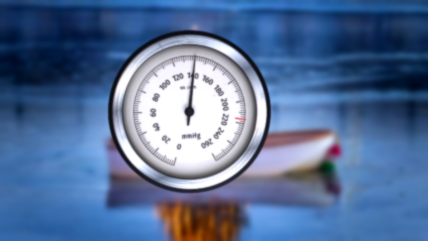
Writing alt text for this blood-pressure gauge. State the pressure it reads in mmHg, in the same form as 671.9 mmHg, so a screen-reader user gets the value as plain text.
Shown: 140 mmHg
